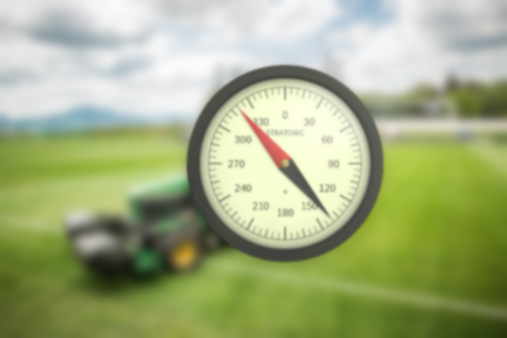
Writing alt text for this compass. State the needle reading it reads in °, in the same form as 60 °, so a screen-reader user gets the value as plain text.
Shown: 320 °
